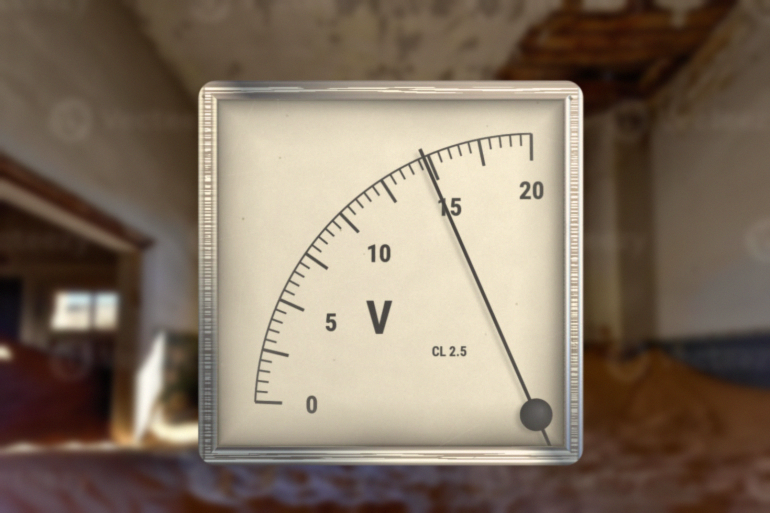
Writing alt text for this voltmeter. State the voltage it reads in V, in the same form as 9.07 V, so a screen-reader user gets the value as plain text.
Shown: 14.75 V
